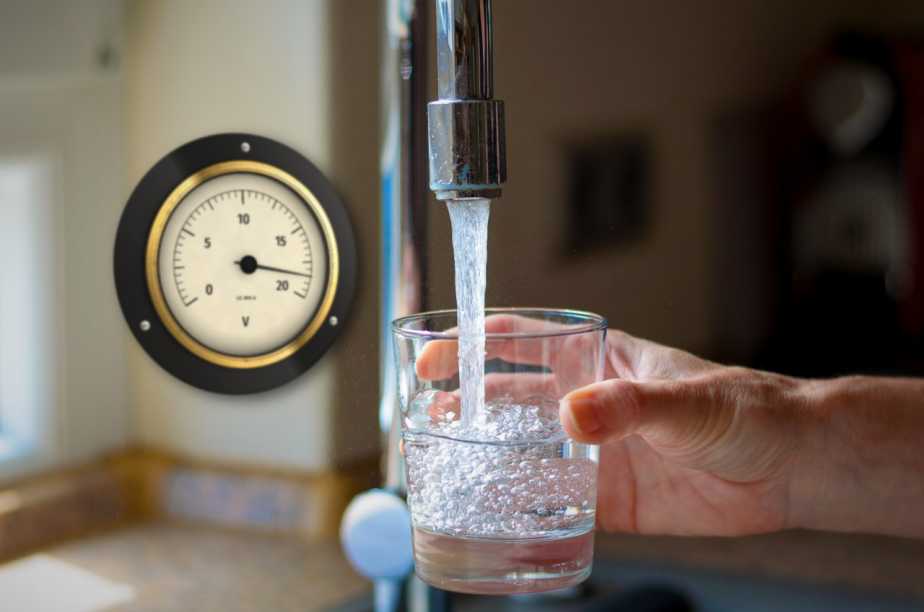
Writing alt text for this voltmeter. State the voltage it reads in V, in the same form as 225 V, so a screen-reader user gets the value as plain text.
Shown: 18.5 V
